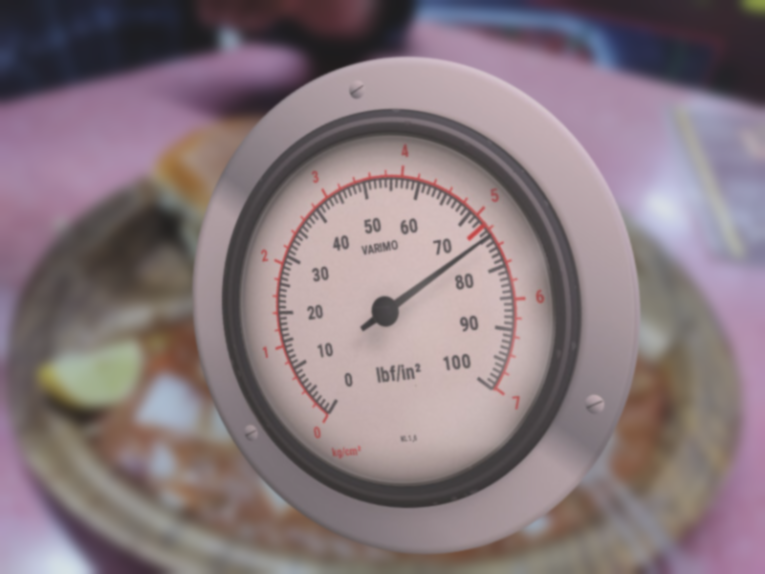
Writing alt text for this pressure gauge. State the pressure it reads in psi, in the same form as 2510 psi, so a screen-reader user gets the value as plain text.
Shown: 75 psi
